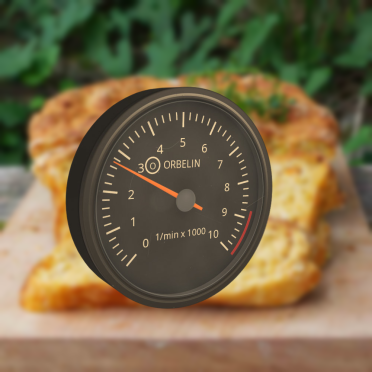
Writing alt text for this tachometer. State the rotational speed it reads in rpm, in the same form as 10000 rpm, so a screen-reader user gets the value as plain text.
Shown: 2700 rpm
